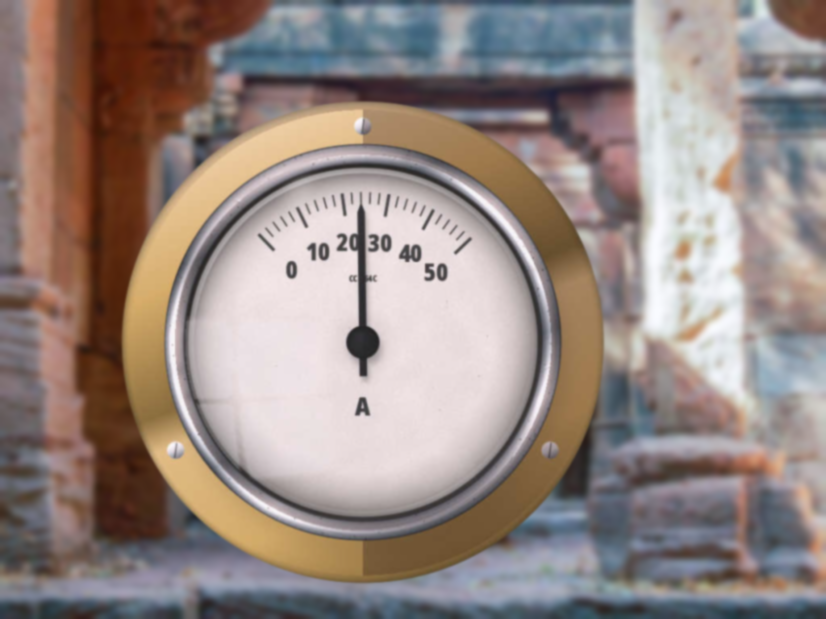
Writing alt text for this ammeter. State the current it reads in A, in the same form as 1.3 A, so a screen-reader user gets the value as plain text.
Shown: 24 A
